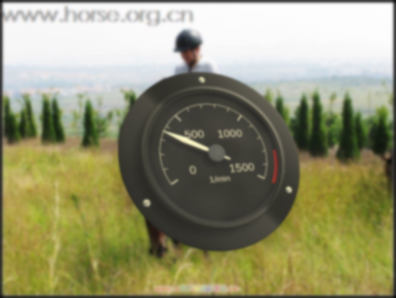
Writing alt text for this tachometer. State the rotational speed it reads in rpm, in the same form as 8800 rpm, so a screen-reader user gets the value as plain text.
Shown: 350 rpm
